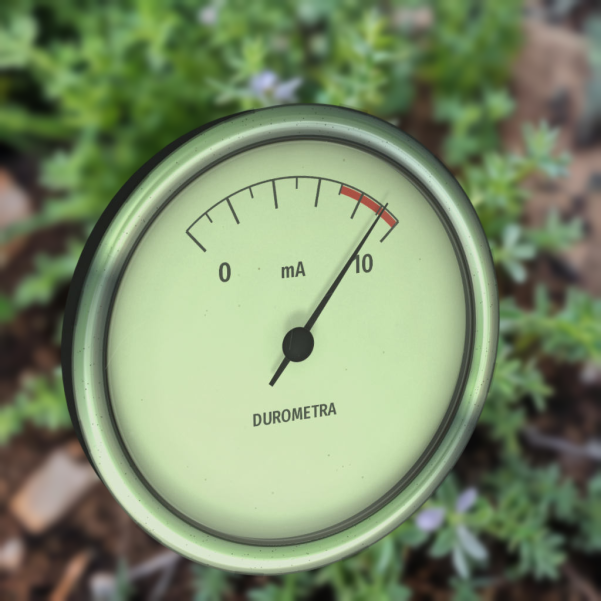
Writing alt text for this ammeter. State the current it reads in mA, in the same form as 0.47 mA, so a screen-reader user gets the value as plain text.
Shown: 9 mA
